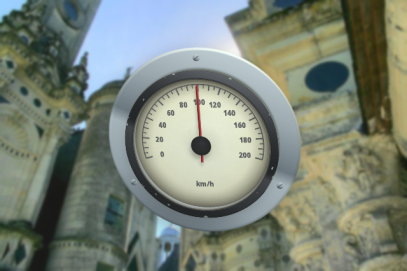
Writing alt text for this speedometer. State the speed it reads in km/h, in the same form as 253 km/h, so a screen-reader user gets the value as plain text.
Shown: 100 km/h
